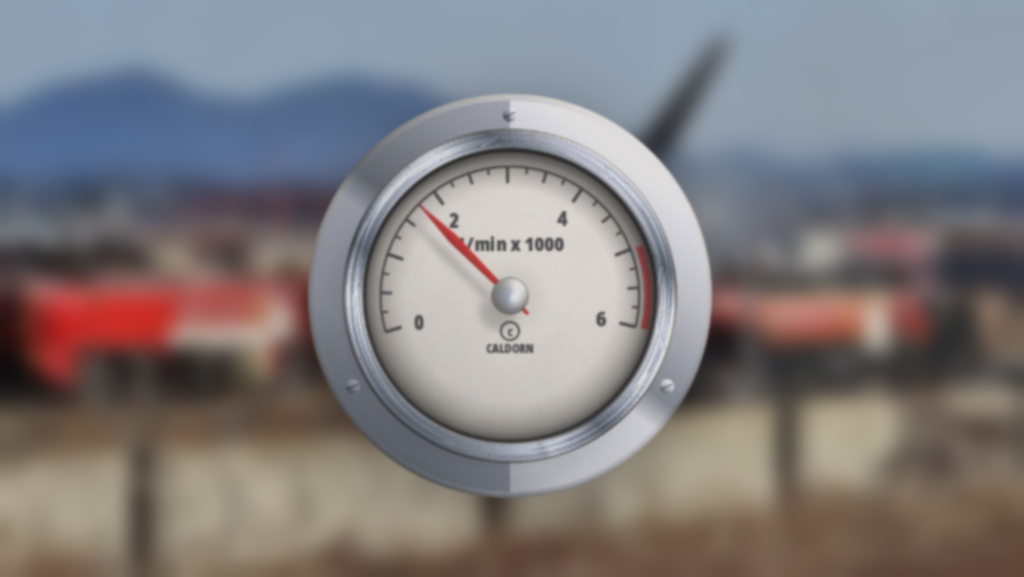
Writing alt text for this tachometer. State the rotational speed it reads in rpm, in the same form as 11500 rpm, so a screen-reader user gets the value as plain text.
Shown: 1750 rpm
